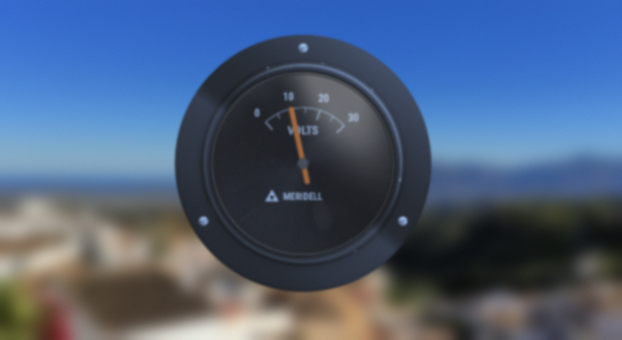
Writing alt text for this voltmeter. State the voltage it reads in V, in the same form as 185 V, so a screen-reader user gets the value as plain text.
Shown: 10 V
